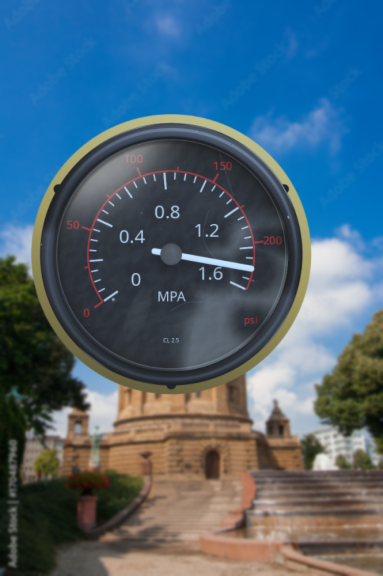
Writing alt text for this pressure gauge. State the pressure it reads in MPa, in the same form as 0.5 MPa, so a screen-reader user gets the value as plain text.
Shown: 1.5 MPa
